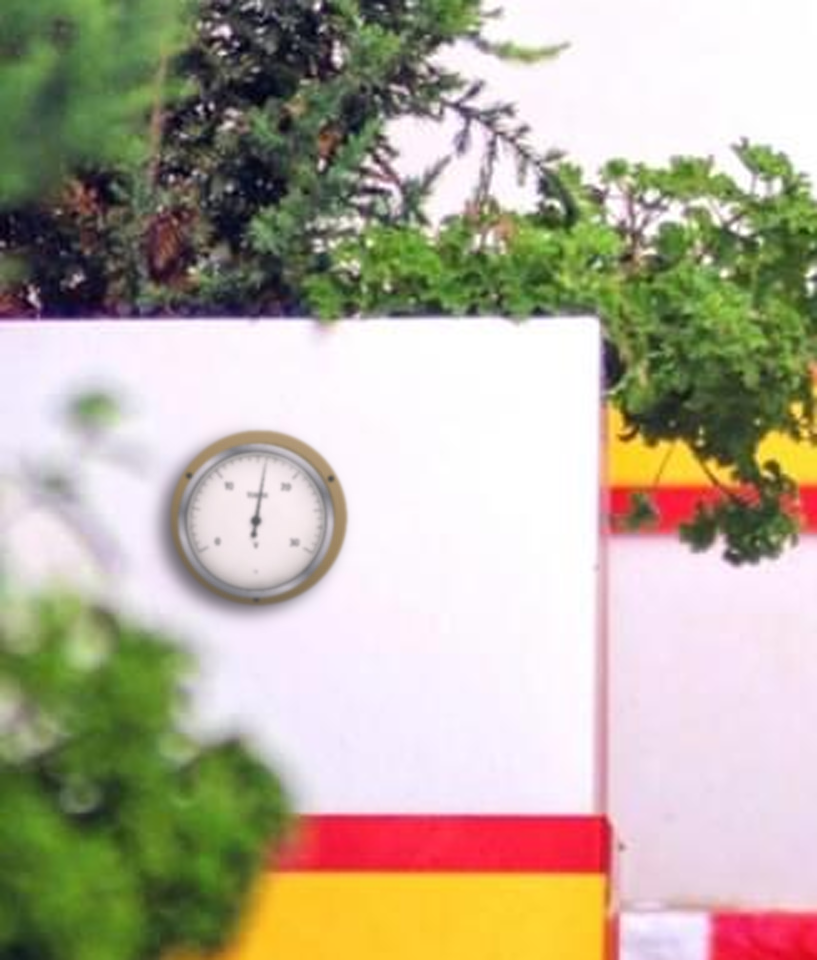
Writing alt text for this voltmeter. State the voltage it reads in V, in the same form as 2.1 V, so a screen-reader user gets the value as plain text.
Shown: 16 V
